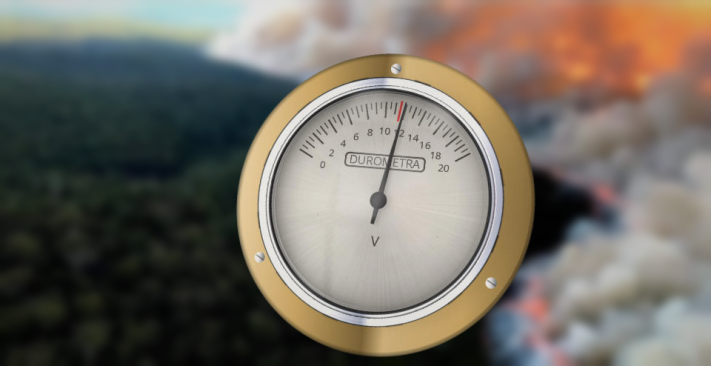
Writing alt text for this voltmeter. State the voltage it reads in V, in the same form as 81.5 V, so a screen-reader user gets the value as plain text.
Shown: 12 V
